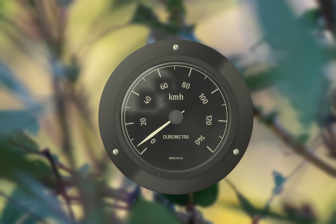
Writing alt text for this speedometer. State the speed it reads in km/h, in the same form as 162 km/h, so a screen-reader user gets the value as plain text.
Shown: 5 km/h
